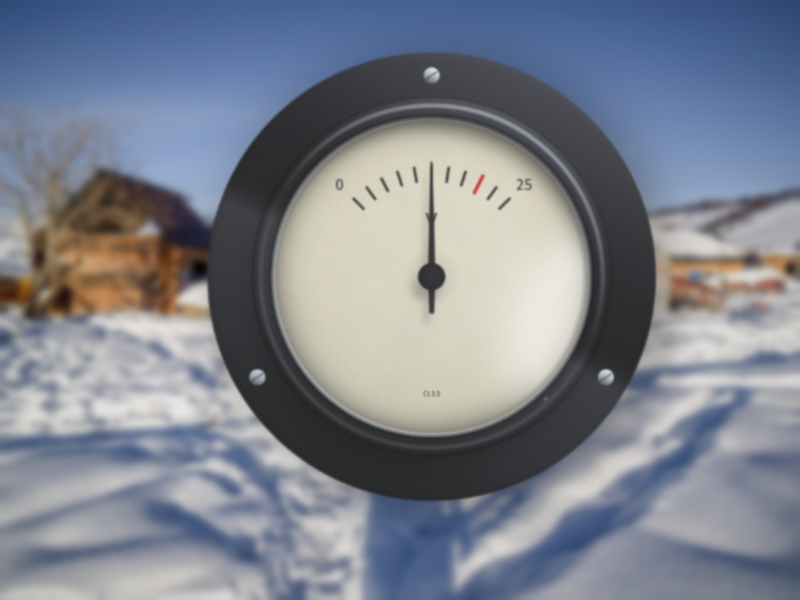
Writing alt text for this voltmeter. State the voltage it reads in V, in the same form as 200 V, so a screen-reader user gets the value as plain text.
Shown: 12.5 V
